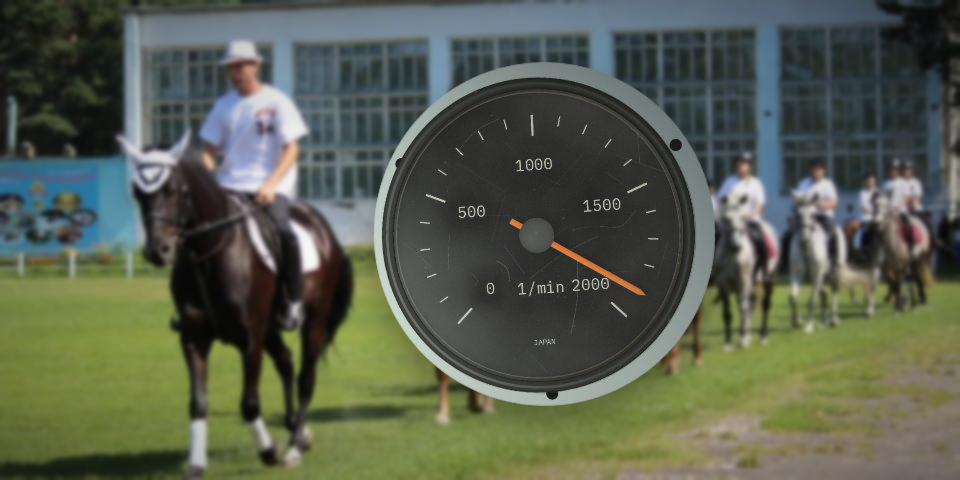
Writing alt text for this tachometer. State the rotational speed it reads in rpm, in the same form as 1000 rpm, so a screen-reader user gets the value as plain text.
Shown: 1900 rpm
